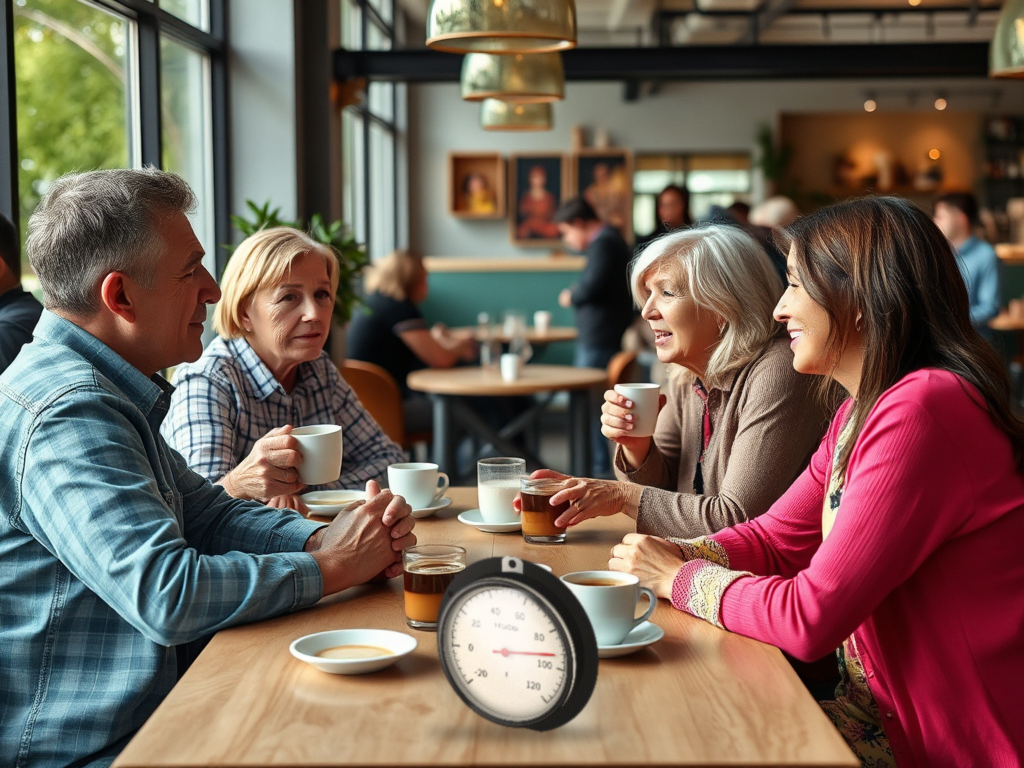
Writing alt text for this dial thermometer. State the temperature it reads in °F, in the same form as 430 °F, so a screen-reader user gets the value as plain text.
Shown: 92 °F
